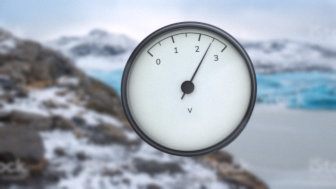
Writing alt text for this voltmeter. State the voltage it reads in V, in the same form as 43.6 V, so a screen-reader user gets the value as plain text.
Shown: 2.5 V
